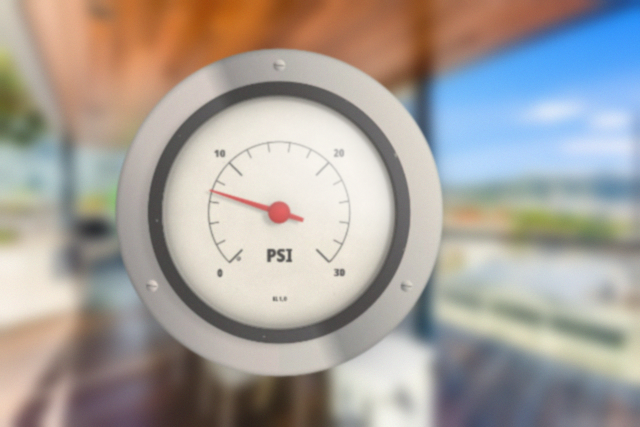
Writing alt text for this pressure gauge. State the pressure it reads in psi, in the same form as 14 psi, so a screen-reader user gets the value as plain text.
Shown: 7 psi
